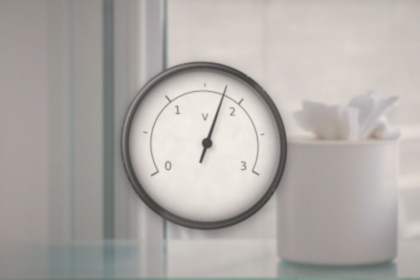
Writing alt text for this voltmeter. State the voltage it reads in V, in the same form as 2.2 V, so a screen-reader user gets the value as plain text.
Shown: 1.75 V
